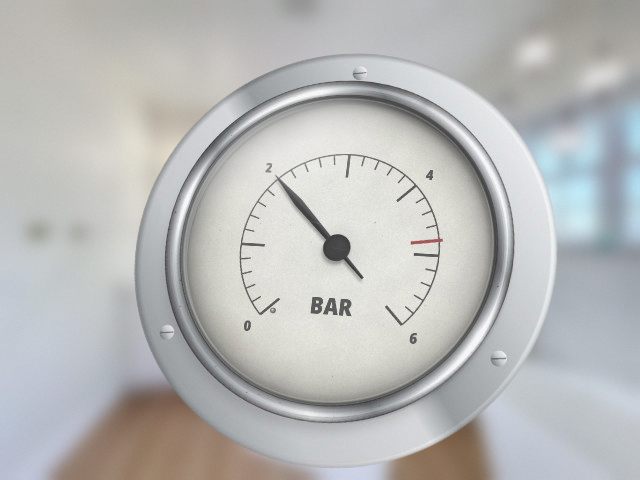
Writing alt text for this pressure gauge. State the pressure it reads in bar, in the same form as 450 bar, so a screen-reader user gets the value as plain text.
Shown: 2 bar
